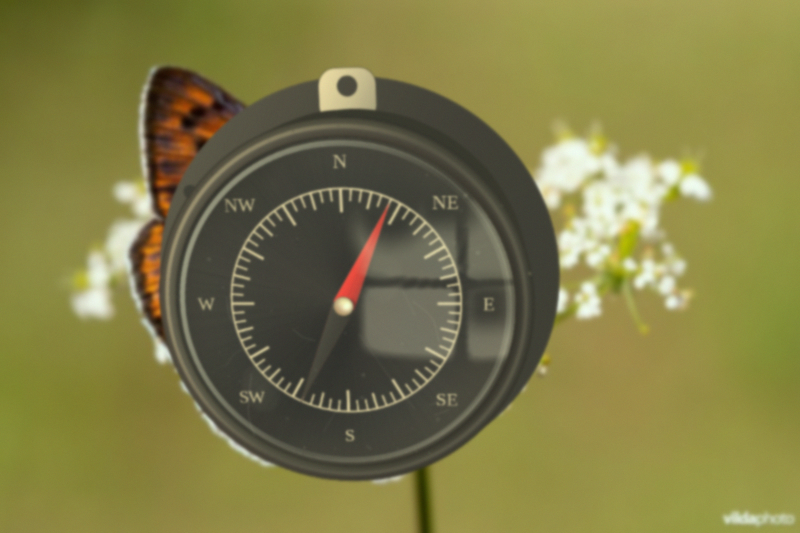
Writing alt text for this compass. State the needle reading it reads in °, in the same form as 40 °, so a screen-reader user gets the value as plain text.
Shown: 25 °
